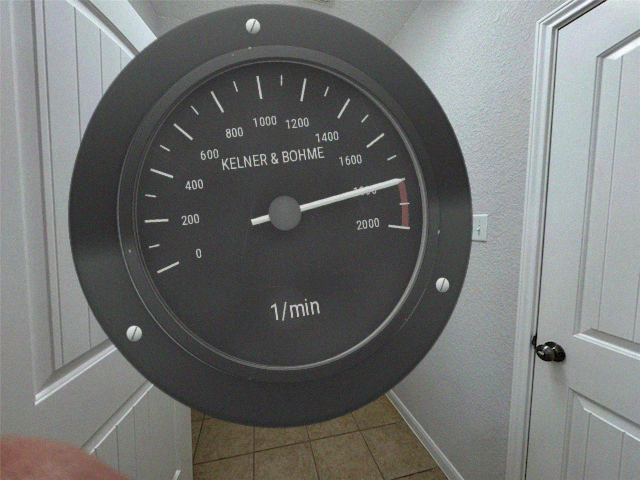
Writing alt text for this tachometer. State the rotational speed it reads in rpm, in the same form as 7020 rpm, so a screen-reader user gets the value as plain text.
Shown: 1800 rpm
